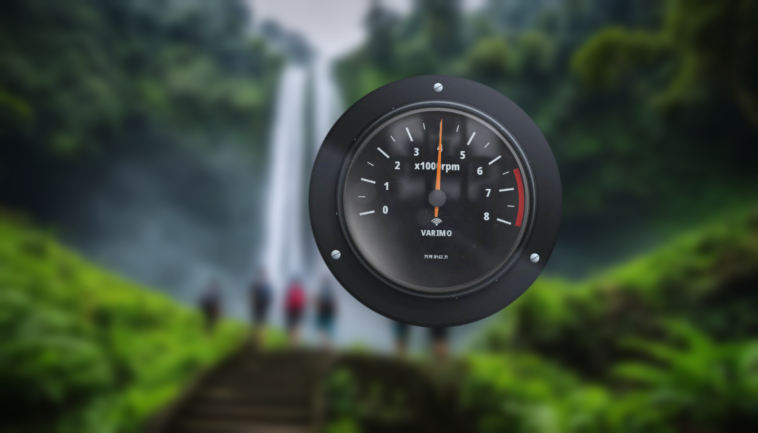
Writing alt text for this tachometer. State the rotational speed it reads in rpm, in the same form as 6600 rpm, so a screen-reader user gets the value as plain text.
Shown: 4000 rpm
